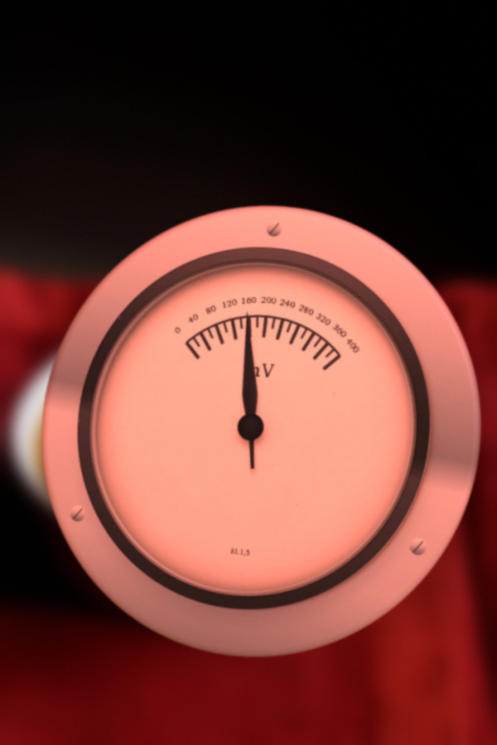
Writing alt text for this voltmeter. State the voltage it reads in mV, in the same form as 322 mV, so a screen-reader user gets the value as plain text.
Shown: 160 mV
